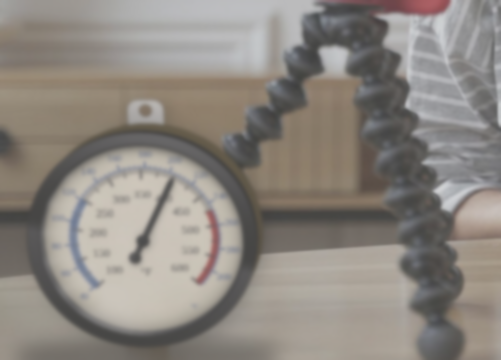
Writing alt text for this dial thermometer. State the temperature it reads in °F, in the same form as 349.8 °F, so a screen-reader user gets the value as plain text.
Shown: 400 °F
